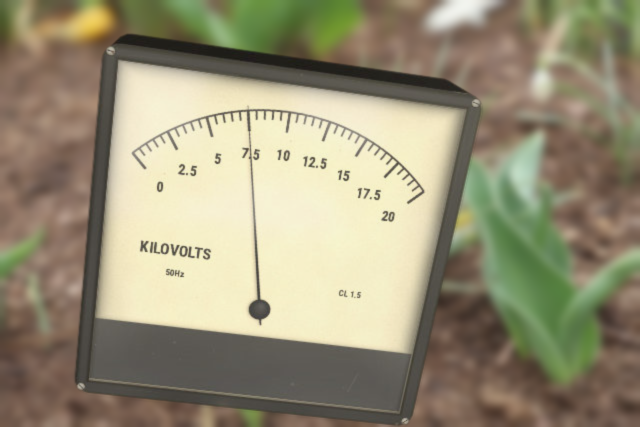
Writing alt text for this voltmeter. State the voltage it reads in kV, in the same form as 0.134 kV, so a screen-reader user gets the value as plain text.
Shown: 7.5 kV
